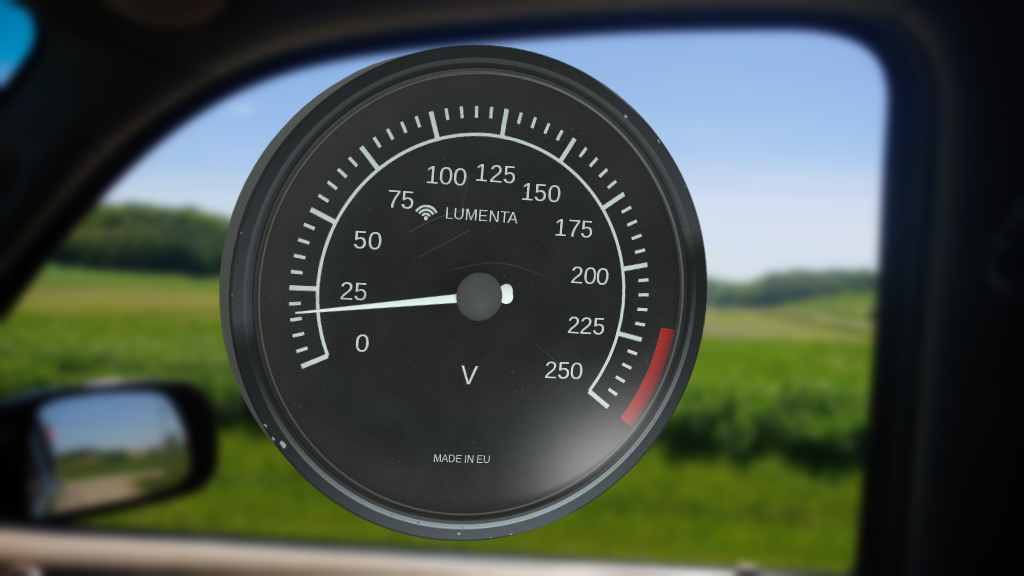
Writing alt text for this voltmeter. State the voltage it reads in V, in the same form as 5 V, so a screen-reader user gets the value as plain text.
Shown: 17.5 V
